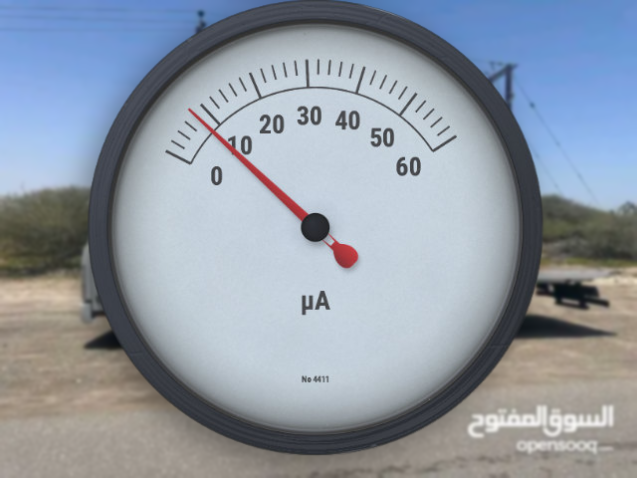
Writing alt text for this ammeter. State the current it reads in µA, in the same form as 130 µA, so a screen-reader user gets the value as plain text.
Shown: 8 µA
